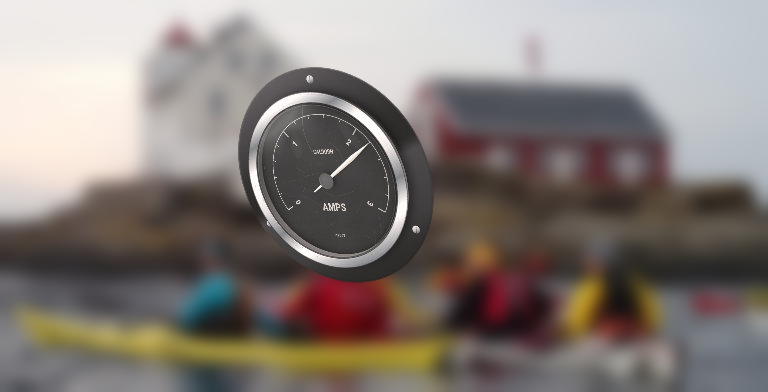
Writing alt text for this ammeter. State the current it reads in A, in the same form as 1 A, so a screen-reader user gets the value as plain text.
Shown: 2.2 A
